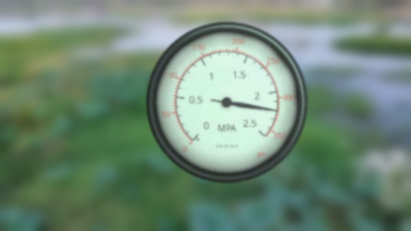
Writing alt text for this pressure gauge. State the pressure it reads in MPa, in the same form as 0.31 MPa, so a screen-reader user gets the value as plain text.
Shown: 2.2 MPa
